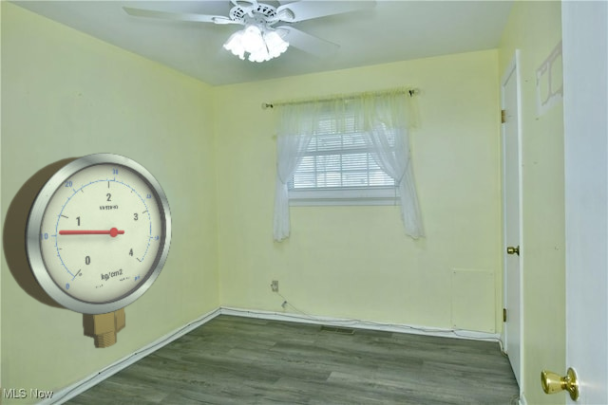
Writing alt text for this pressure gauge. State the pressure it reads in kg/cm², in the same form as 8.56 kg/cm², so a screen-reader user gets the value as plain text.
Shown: 0.75 kg/cm²
